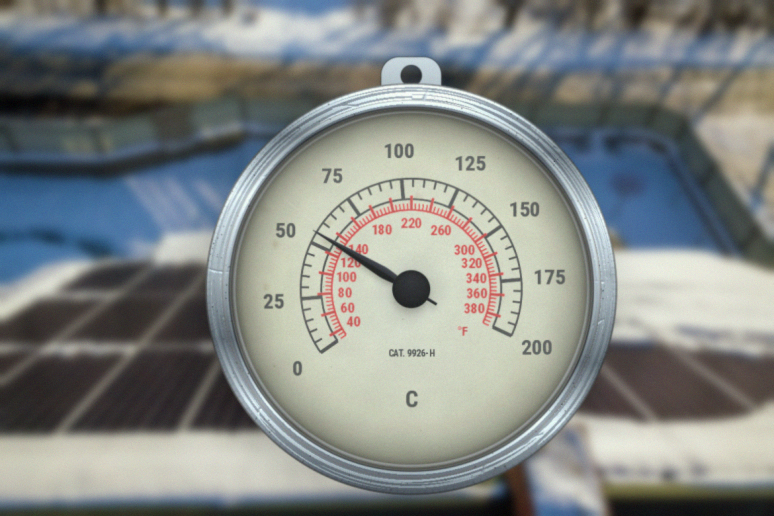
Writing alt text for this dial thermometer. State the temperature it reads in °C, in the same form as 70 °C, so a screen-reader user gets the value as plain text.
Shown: 55 °C
